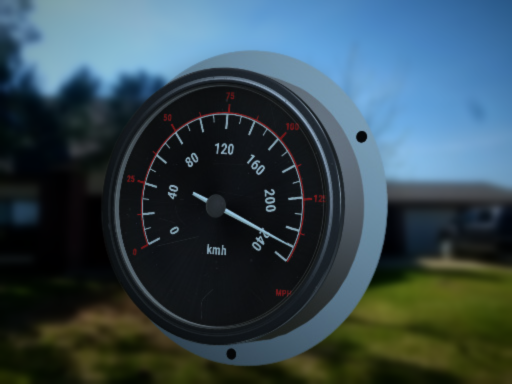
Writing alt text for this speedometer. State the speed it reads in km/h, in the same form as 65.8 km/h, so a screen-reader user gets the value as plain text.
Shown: 230 km/h
